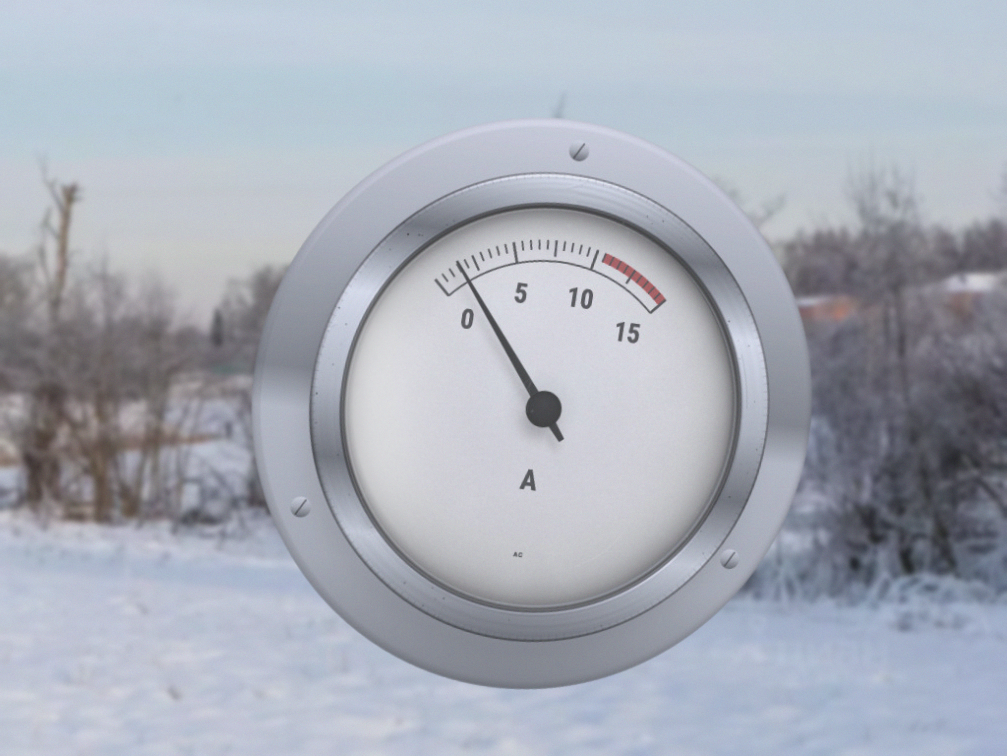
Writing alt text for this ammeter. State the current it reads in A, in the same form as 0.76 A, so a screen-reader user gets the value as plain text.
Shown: 1.5 A
